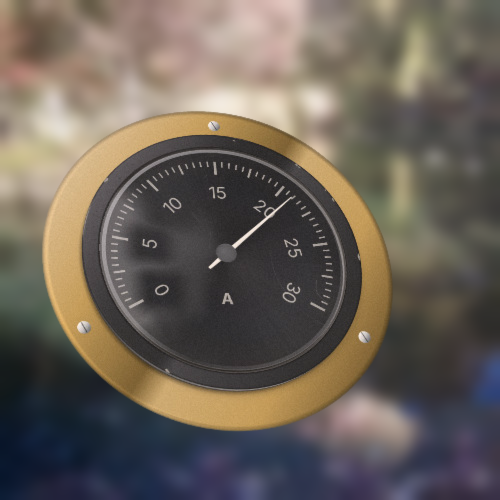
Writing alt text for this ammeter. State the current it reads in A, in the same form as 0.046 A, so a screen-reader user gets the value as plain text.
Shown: 21 A
